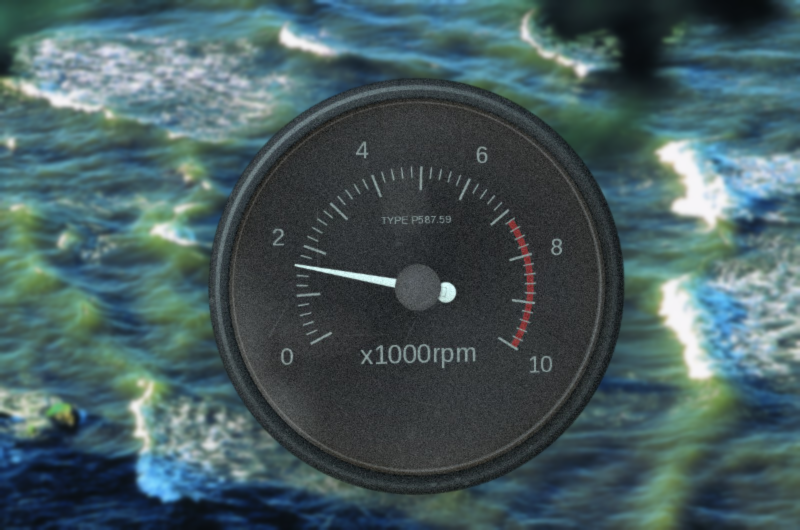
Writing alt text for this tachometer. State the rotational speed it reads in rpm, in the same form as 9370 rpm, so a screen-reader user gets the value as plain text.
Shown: 1600 rpm
